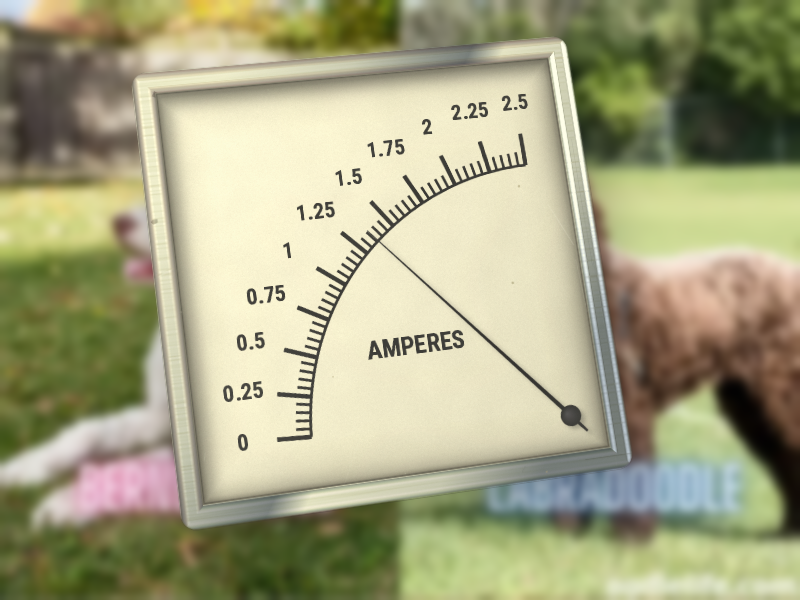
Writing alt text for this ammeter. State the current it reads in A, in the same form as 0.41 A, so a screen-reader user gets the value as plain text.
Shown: 1.35 A
